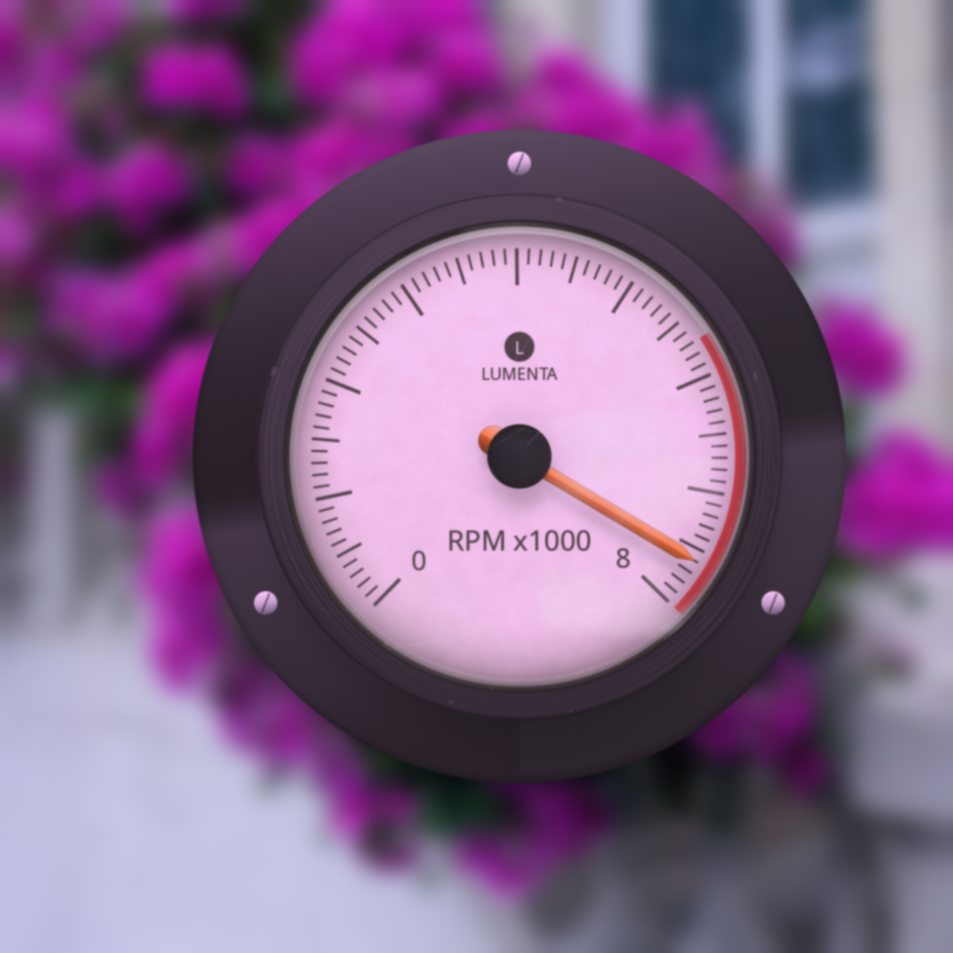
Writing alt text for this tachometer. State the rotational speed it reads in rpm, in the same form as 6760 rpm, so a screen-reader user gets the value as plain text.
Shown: 7600 rpm
